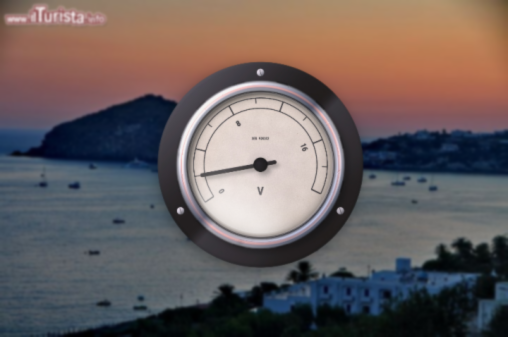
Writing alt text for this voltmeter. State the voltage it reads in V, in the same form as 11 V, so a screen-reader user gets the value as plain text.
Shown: 2 V
